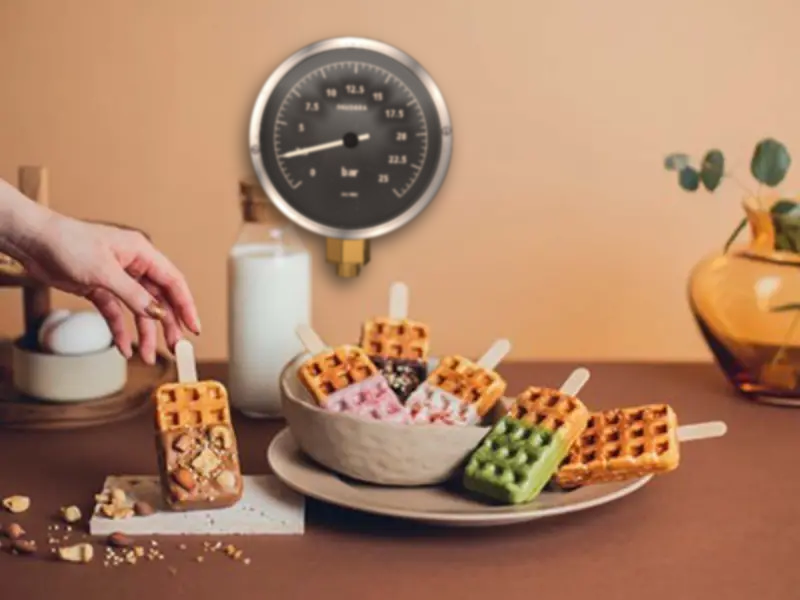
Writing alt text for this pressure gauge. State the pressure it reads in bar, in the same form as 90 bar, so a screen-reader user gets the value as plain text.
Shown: 2.5 bar
